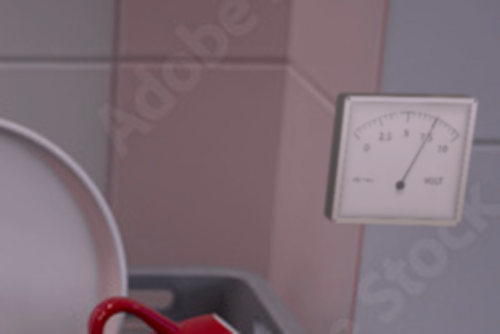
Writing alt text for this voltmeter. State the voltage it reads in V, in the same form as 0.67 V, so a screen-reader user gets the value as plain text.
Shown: 7.5 V
